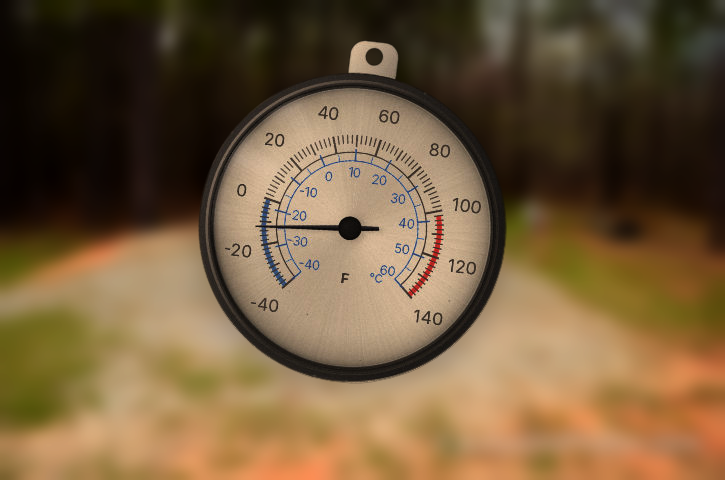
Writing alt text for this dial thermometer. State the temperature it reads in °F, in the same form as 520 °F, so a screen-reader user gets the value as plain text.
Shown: -12 °F
